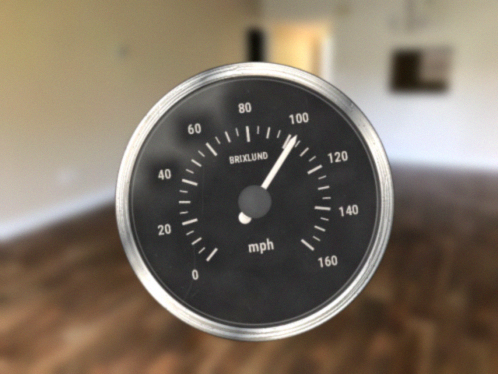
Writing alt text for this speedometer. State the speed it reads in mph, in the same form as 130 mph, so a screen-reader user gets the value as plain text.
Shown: 102.5 mph
